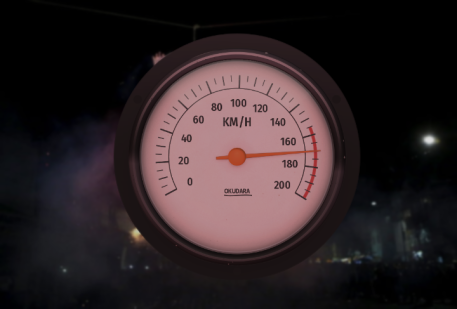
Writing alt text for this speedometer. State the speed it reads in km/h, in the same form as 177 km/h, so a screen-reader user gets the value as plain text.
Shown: 170 km/h
